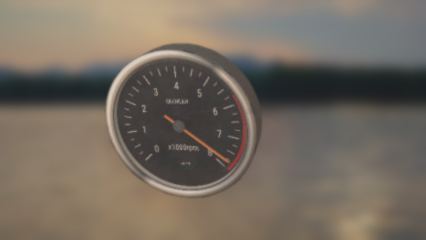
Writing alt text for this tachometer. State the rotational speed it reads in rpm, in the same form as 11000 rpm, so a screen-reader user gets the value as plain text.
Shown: 7750 rpm
